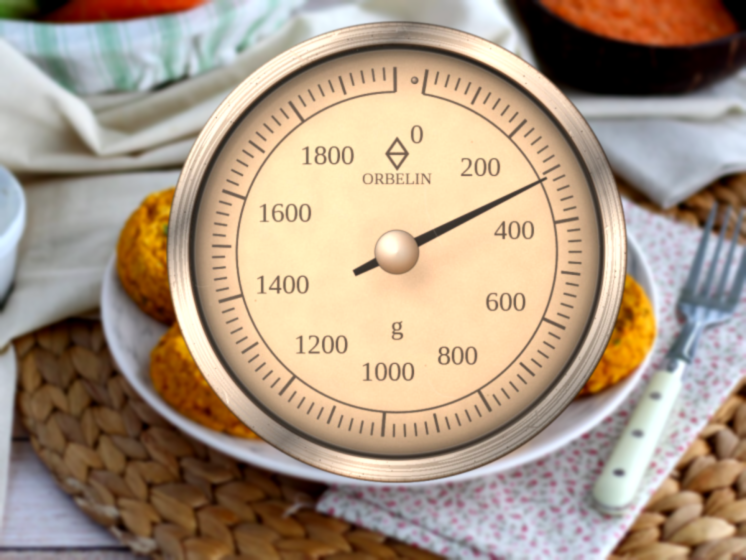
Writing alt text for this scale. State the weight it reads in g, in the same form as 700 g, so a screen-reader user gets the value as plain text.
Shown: 310 g
